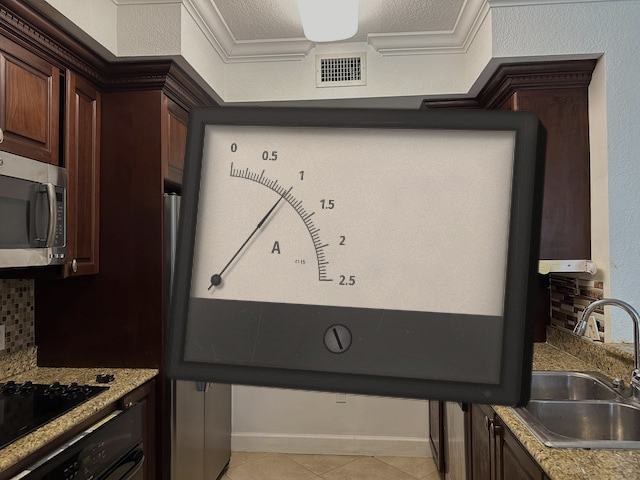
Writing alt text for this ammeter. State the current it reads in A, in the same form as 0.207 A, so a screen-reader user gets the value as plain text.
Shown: 1 A
